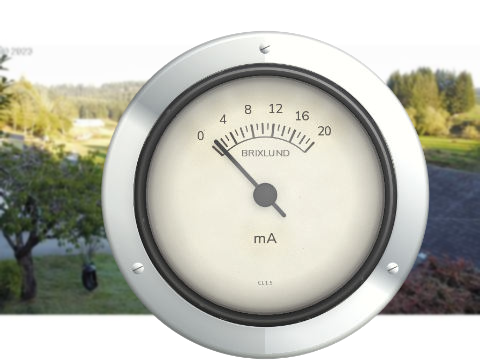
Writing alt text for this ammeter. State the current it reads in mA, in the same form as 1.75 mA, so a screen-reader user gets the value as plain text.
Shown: 1 mA
